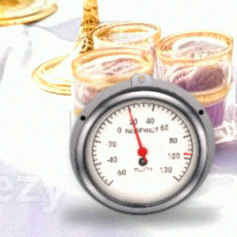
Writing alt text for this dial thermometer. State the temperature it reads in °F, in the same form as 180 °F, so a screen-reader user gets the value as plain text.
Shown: 20 °F
